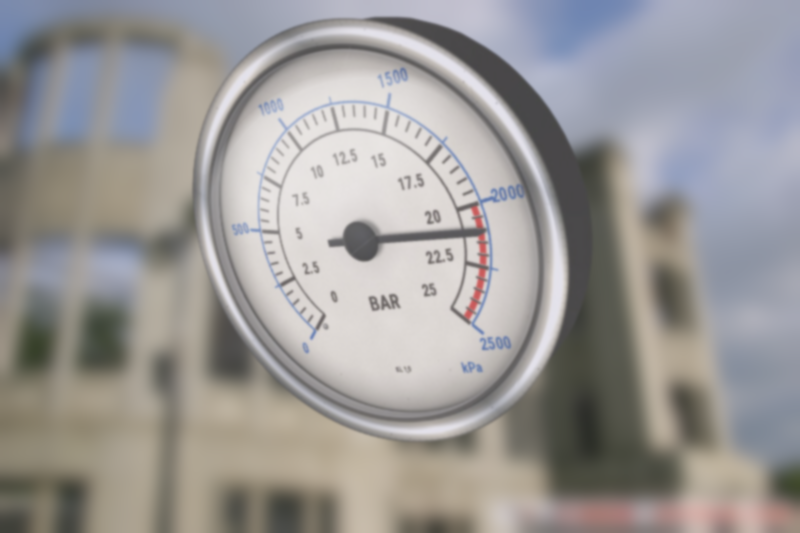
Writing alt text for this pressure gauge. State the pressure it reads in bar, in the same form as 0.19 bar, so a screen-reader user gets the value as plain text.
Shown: 21 bar
